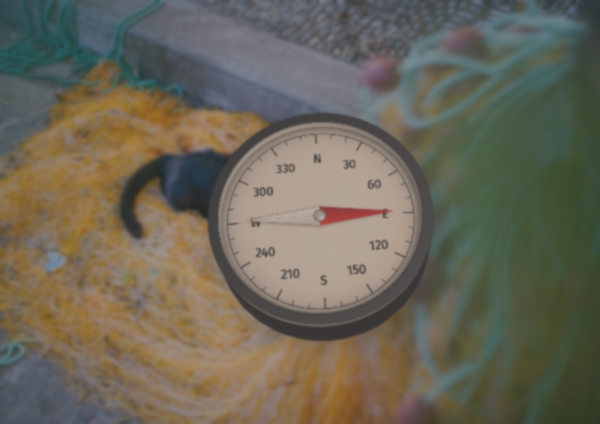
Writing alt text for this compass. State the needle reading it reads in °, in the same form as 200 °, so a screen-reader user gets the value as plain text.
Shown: 90 °
